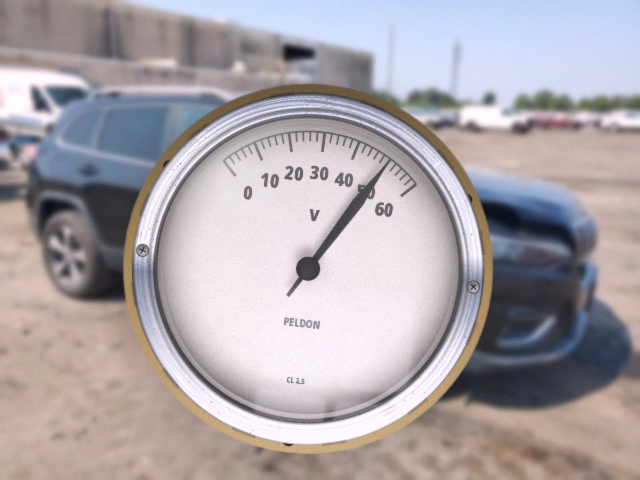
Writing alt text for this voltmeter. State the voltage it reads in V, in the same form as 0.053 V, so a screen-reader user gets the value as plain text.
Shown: 50 V
